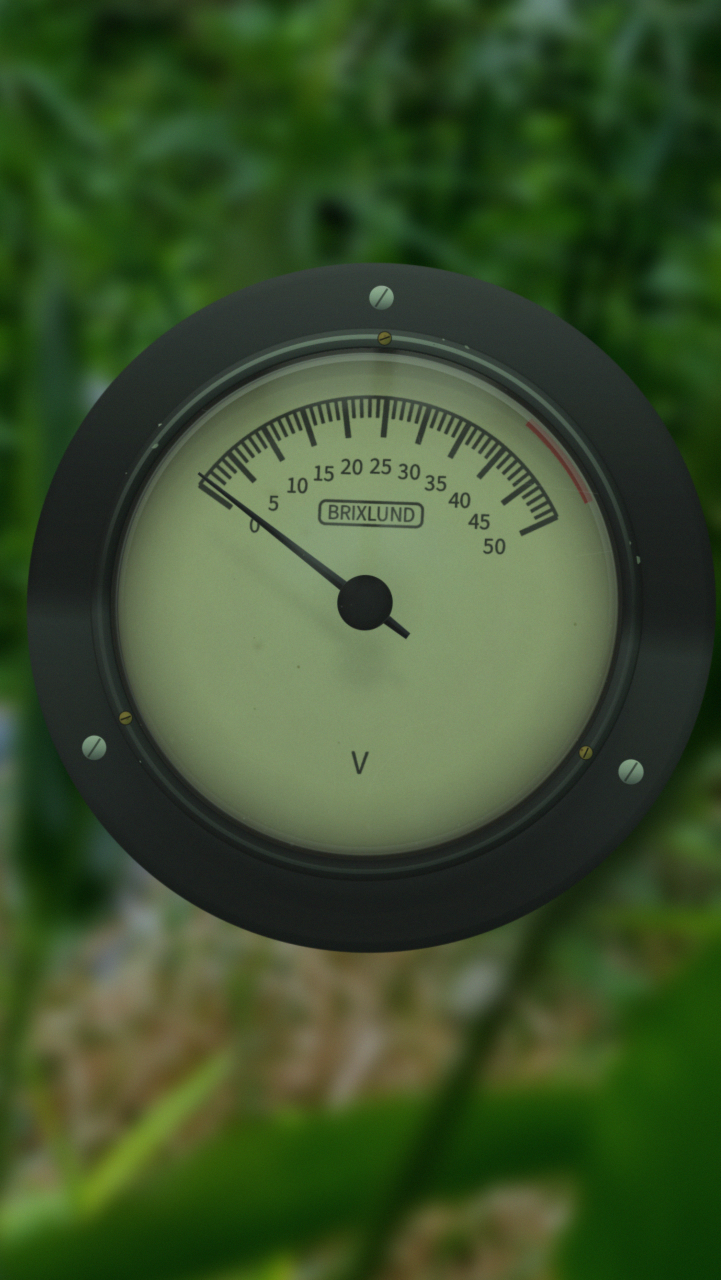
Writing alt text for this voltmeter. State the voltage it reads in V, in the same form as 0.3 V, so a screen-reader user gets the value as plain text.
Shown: 1 V
